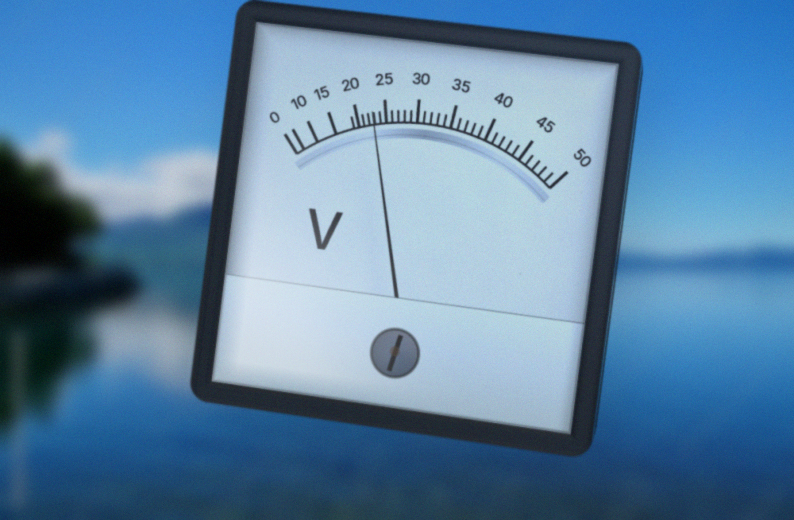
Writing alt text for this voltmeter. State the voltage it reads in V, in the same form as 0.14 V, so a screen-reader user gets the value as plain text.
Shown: 23 V
